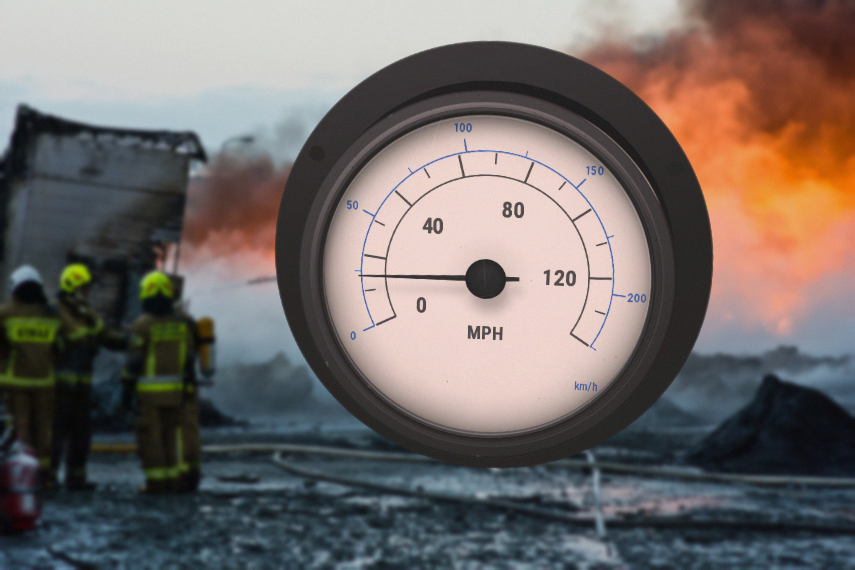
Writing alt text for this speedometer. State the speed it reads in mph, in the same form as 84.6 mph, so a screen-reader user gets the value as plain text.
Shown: 15 mph
